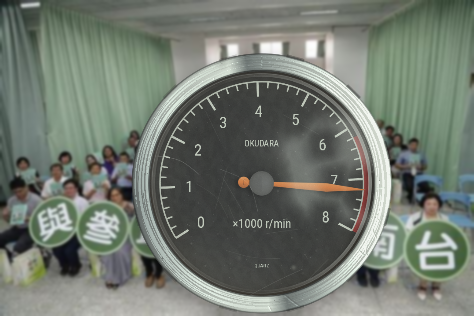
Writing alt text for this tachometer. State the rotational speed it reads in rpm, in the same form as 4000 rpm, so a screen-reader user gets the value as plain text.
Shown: 7200 rpm
